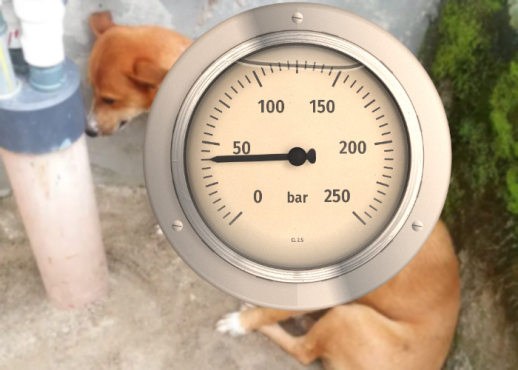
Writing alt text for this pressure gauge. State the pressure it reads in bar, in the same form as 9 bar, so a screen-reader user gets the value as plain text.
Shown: 40 bar
